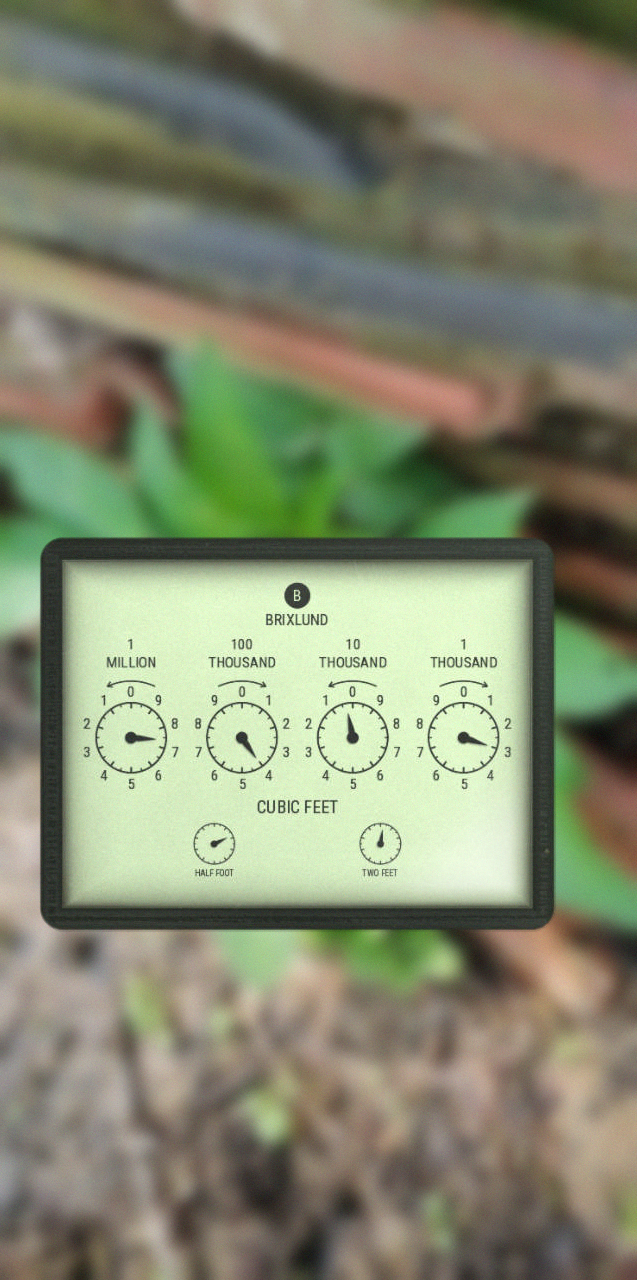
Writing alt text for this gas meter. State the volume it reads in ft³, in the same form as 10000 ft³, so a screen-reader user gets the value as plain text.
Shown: 740300 ft³
